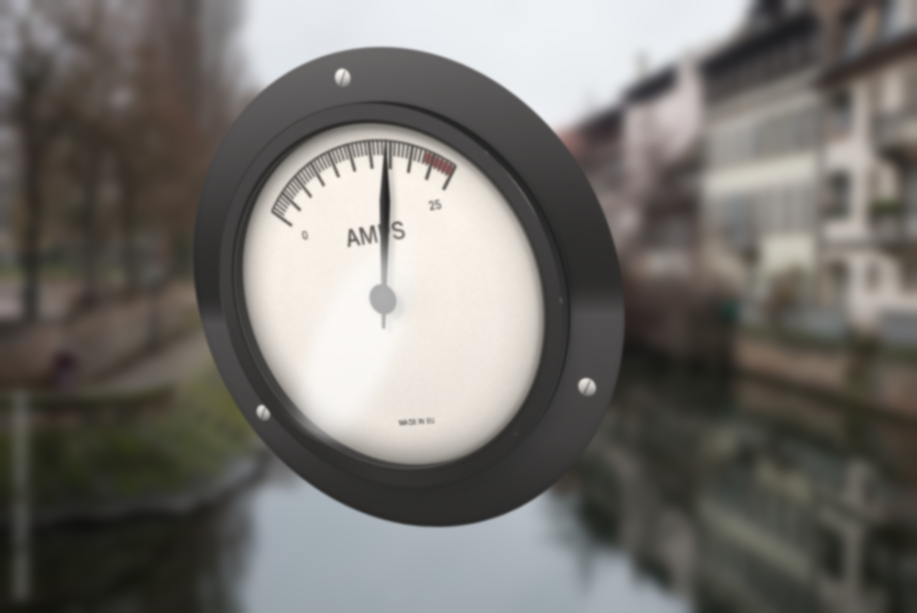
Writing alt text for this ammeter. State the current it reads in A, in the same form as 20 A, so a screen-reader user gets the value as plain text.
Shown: 17.5 A
